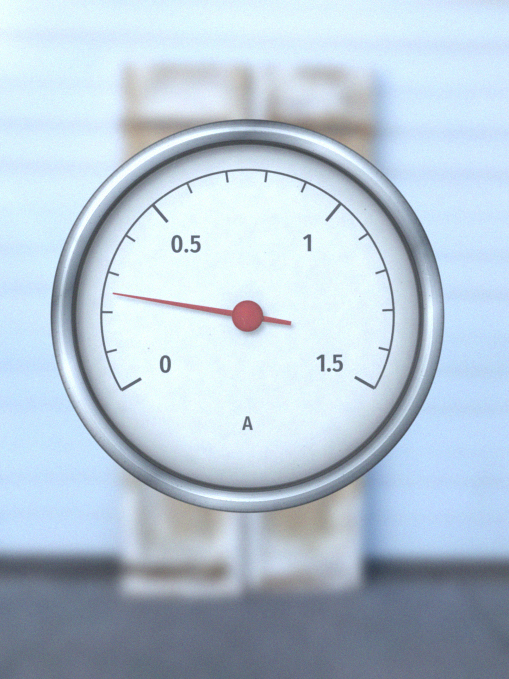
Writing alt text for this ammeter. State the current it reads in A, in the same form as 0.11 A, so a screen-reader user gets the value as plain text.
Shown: 0.25 A
